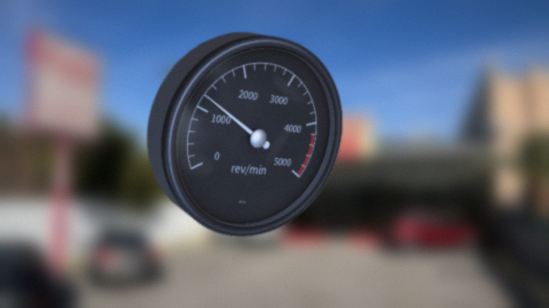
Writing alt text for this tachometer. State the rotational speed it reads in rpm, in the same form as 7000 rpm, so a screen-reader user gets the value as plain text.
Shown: 1200 rpm
